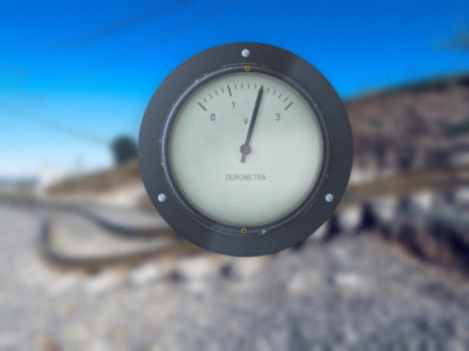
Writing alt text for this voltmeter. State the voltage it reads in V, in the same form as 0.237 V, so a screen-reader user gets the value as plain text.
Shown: 2 V
